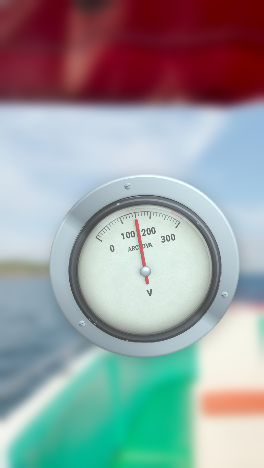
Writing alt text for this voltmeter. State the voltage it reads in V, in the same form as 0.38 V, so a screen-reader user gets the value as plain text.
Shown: 150 V
